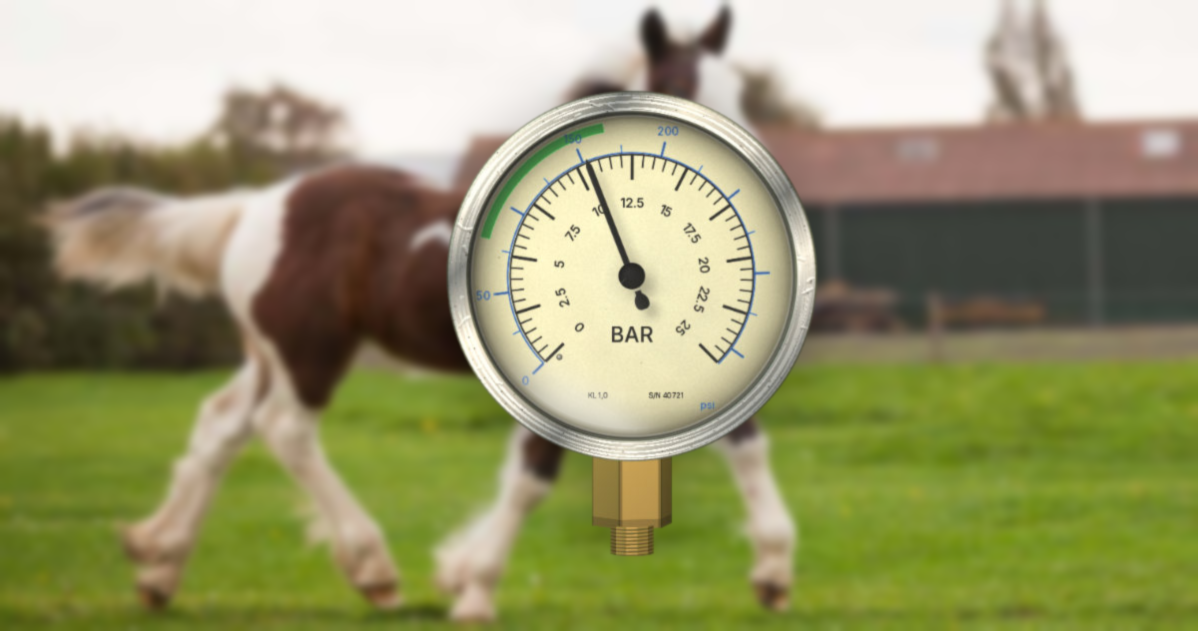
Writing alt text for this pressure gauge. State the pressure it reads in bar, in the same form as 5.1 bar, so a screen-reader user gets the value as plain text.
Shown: 10.5 bar
